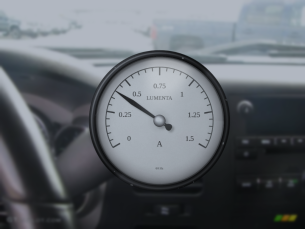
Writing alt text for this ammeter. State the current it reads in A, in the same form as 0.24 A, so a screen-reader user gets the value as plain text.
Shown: 0.4 A
